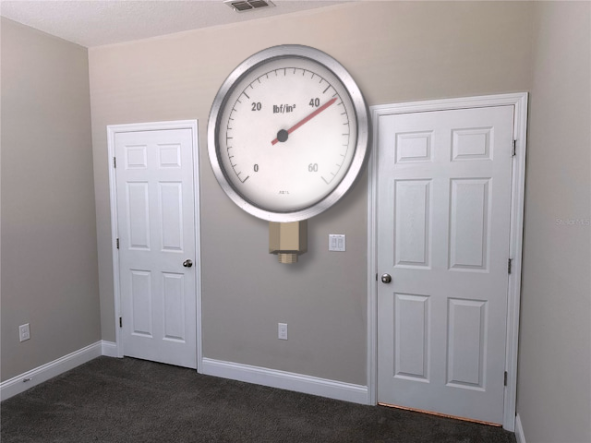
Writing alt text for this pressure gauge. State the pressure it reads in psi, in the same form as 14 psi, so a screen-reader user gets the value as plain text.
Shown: 43 psi
